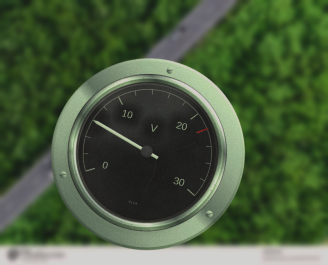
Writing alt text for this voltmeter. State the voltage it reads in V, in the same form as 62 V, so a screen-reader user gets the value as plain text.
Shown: 6 V
